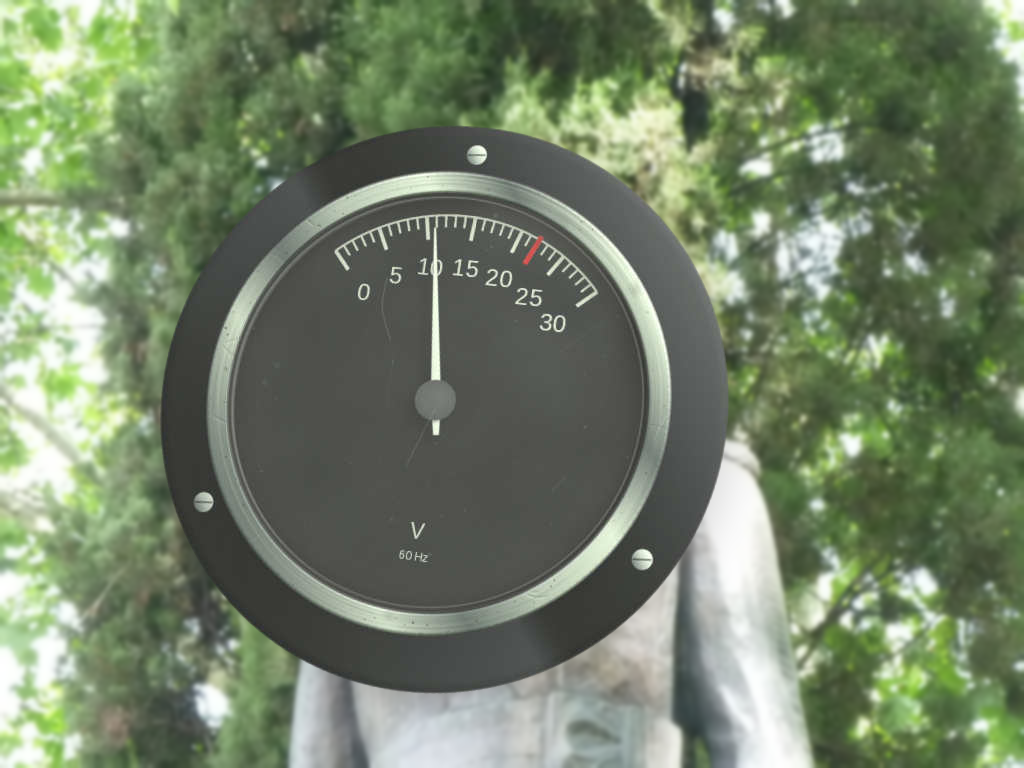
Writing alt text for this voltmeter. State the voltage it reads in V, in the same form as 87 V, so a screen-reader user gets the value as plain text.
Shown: 11 V
